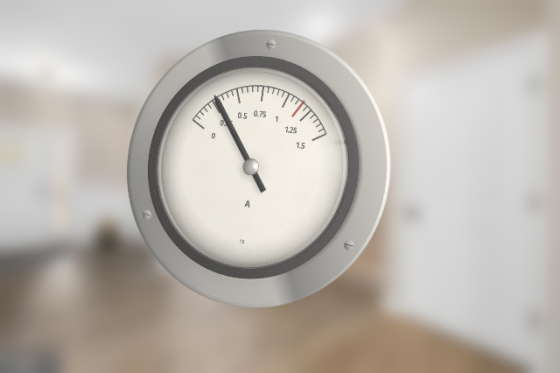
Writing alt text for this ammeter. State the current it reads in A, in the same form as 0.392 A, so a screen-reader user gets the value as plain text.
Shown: 0.3 A
